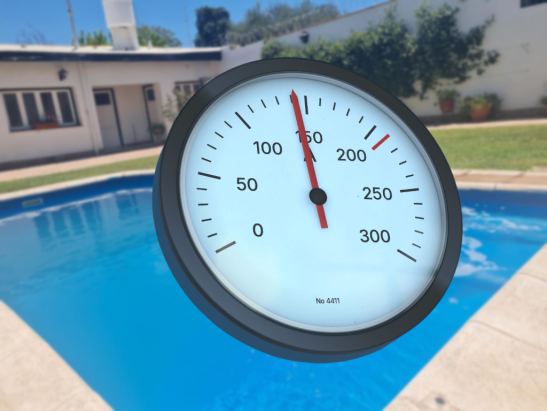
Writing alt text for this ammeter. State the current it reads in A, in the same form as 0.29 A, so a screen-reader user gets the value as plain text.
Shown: 140 A
